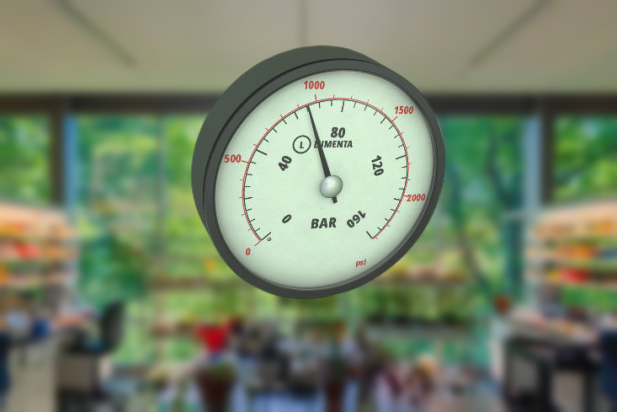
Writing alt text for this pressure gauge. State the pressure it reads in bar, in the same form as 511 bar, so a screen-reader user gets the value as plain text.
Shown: 65 bar
